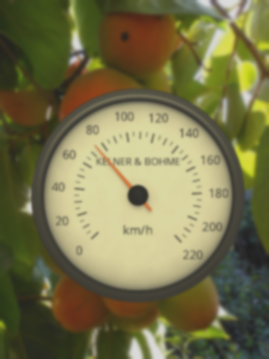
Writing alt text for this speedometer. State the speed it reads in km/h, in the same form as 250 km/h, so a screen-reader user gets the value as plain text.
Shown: 75 km/h
